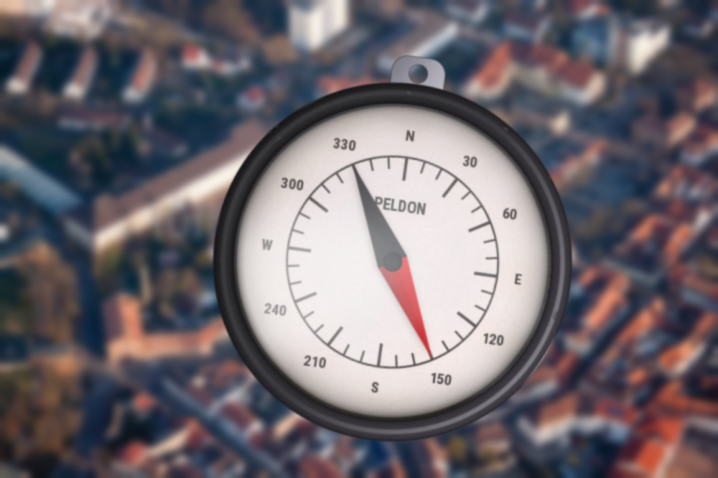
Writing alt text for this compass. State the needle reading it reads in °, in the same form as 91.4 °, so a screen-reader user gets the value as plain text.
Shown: 150 °
